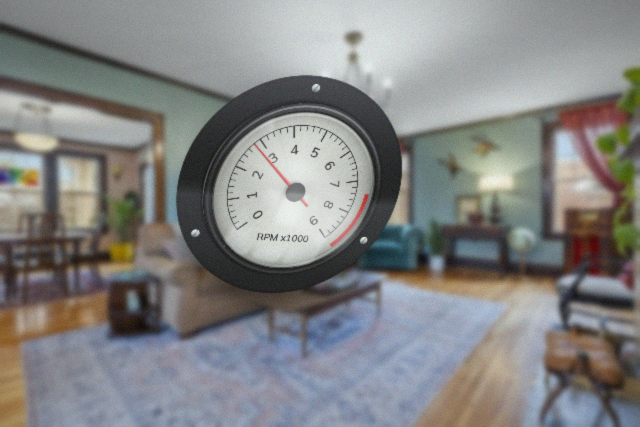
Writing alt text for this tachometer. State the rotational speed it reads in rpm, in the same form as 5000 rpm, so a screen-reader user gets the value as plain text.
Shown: 2800 rpm
